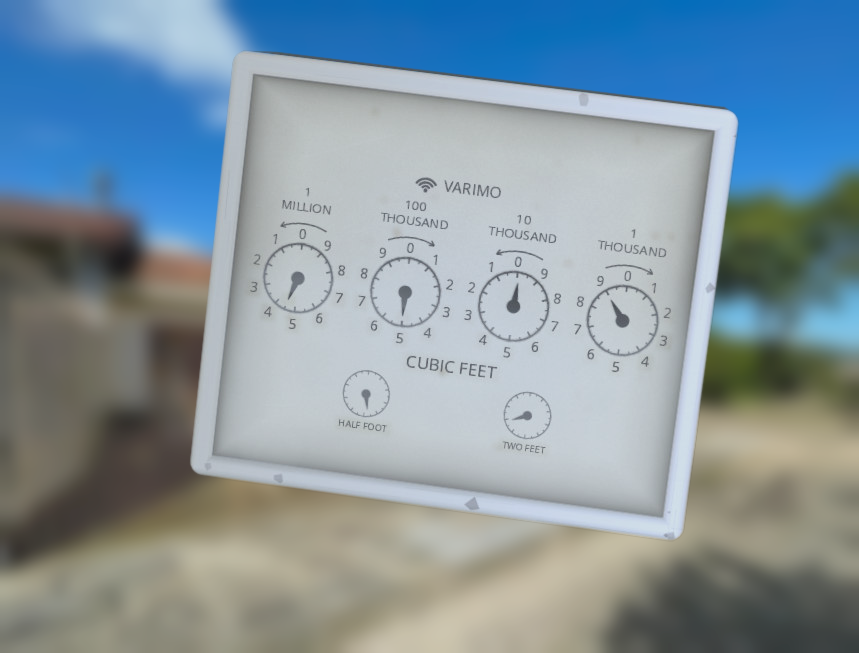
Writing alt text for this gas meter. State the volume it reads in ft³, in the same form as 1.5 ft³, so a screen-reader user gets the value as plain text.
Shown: 449900 ft³
